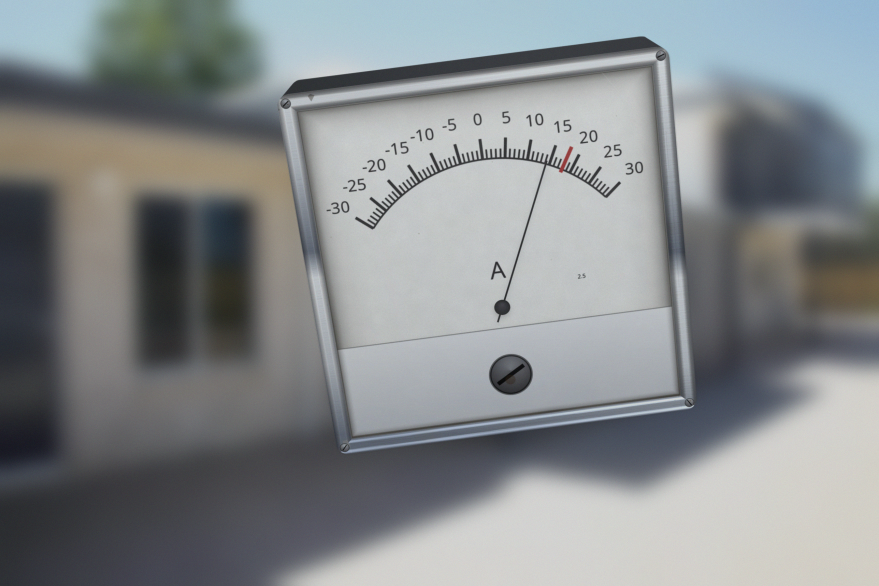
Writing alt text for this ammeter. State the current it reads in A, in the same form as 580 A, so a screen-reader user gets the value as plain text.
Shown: 14 A
